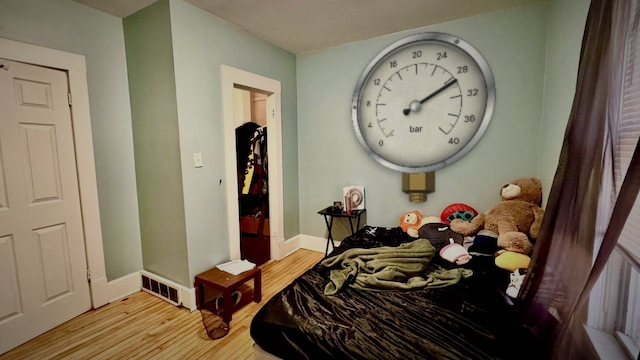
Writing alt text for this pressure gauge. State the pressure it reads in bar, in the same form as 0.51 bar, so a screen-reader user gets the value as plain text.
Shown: 29 bar
